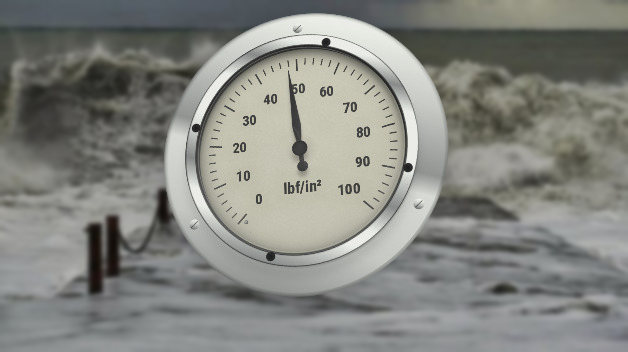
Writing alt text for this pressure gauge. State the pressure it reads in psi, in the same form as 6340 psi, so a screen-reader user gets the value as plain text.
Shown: 48 psi
